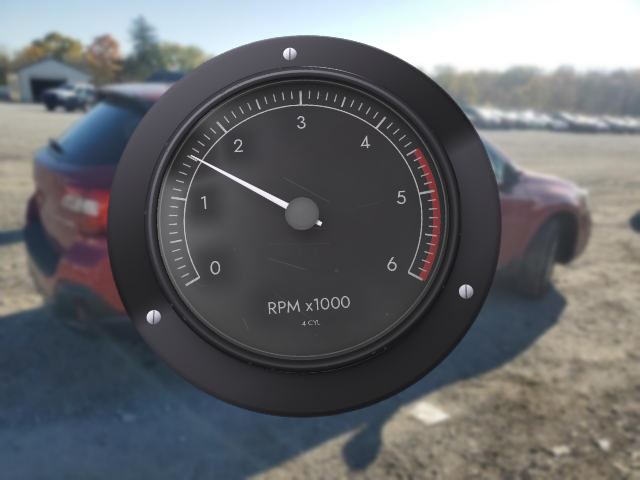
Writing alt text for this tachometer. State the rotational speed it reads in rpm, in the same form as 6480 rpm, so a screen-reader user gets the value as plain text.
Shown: 1500 rpm
